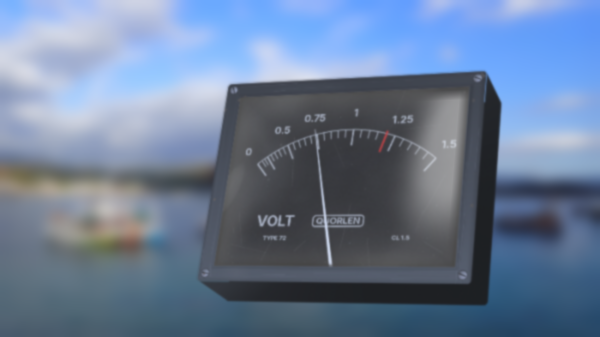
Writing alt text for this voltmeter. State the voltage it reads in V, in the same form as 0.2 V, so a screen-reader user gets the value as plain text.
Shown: 0.75 V
